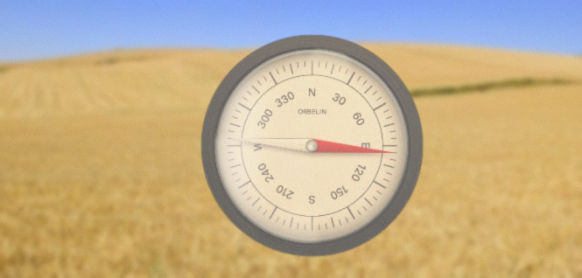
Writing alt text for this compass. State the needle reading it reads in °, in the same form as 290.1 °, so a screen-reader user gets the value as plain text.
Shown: 95 °
